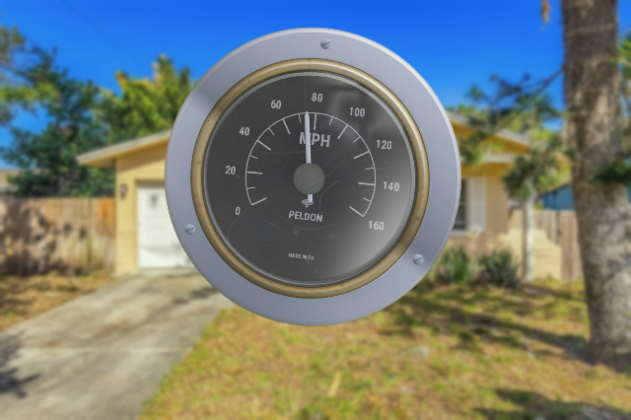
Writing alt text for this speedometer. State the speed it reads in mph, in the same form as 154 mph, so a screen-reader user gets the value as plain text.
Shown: 75 mph
